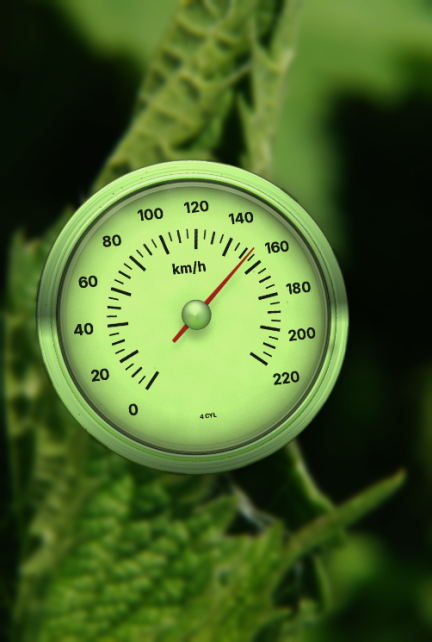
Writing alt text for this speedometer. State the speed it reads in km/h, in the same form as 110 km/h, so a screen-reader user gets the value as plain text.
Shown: 152.5 km/h
